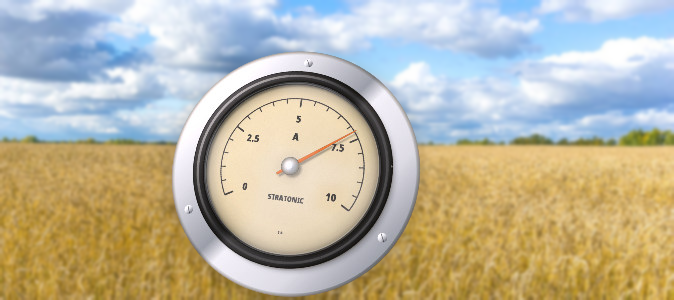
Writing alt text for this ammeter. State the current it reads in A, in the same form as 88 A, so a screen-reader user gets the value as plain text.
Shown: 7.25 A
